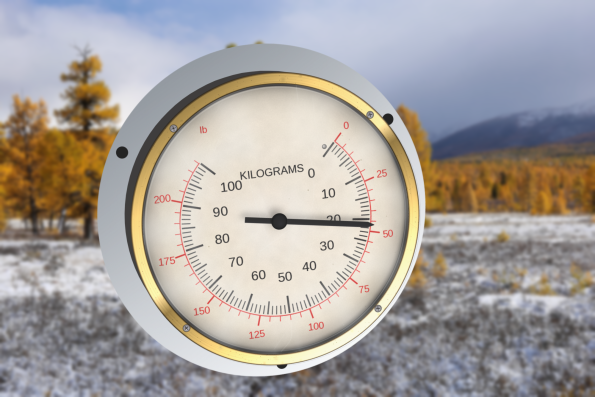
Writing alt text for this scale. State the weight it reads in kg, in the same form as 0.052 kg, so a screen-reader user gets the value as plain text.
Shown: 21 kg
